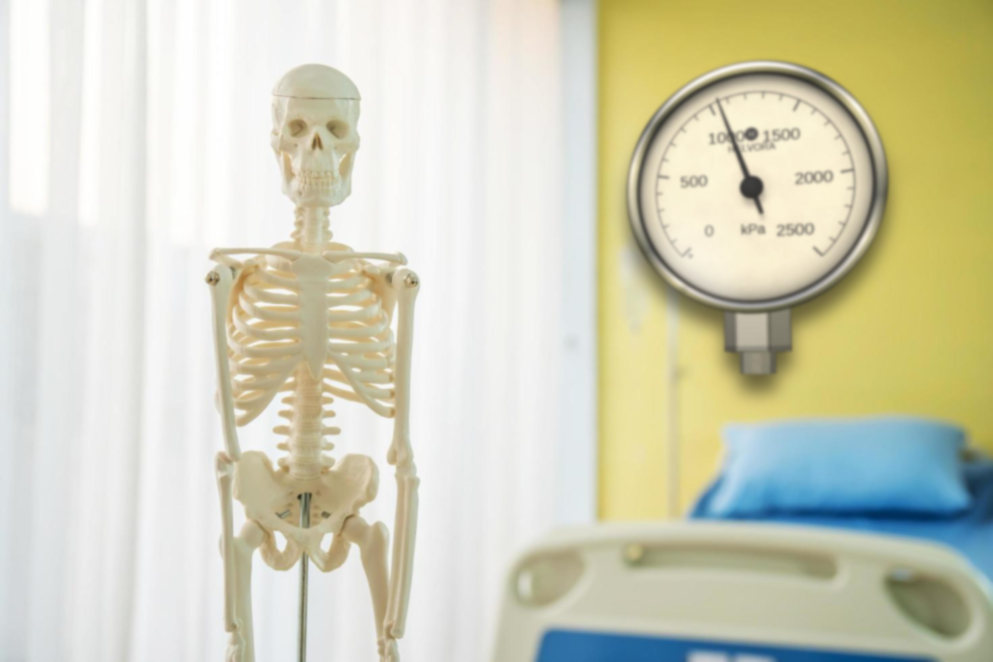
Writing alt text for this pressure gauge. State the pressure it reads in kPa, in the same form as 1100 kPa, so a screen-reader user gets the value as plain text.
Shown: 1050 kPa
